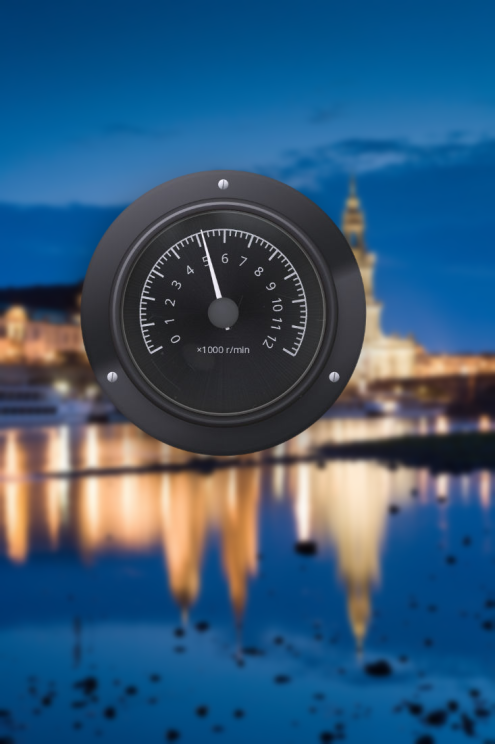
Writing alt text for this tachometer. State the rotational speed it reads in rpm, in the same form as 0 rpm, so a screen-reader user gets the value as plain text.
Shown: 5200 rpm
